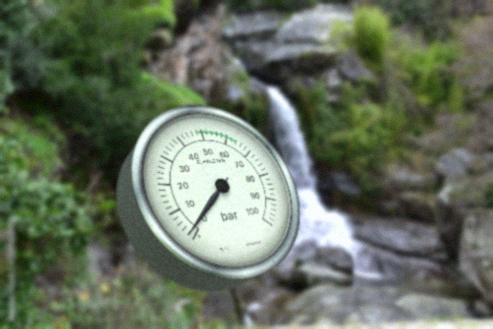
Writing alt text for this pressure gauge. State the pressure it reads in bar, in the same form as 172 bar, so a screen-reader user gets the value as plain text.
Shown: 2 bar
